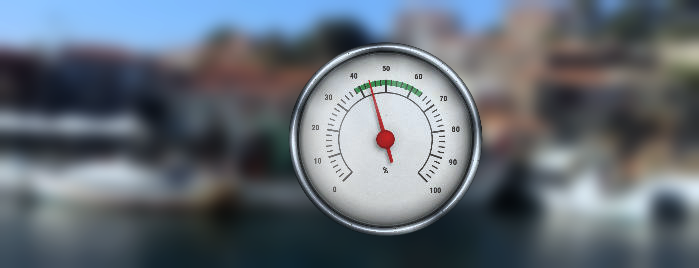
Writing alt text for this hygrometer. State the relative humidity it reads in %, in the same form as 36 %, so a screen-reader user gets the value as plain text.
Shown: 44 %
